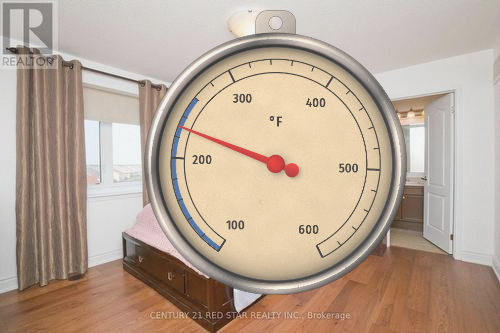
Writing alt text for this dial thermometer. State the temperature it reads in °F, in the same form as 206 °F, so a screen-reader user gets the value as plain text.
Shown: 230 °F
